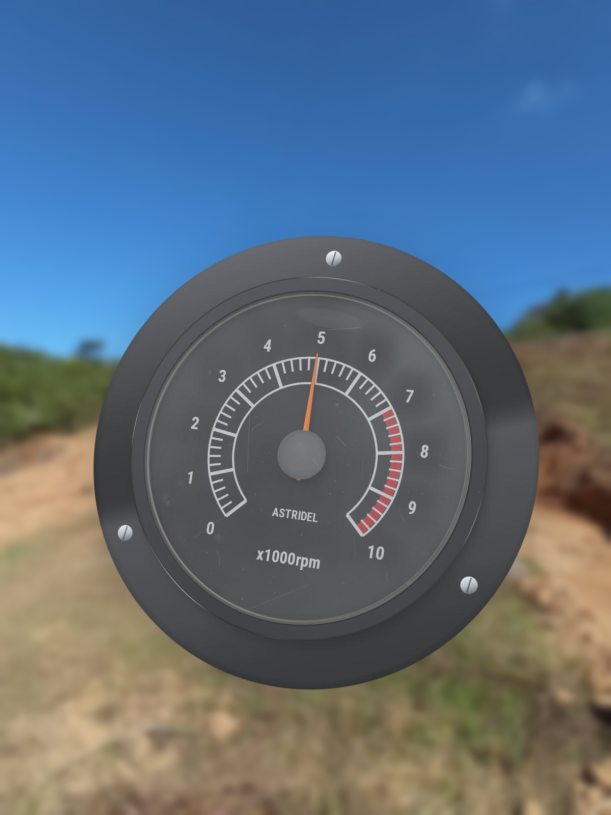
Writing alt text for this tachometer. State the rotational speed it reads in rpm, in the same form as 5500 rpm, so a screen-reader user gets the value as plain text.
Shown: 5000 rpm
